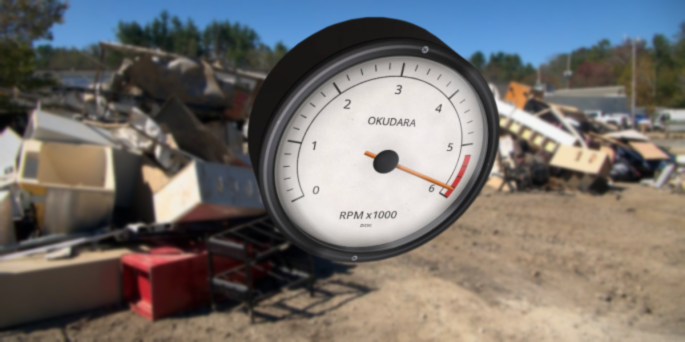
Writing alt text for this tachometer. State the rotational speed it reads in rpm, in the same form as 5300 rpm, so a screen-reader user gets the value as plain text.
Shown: 5800 rpm
